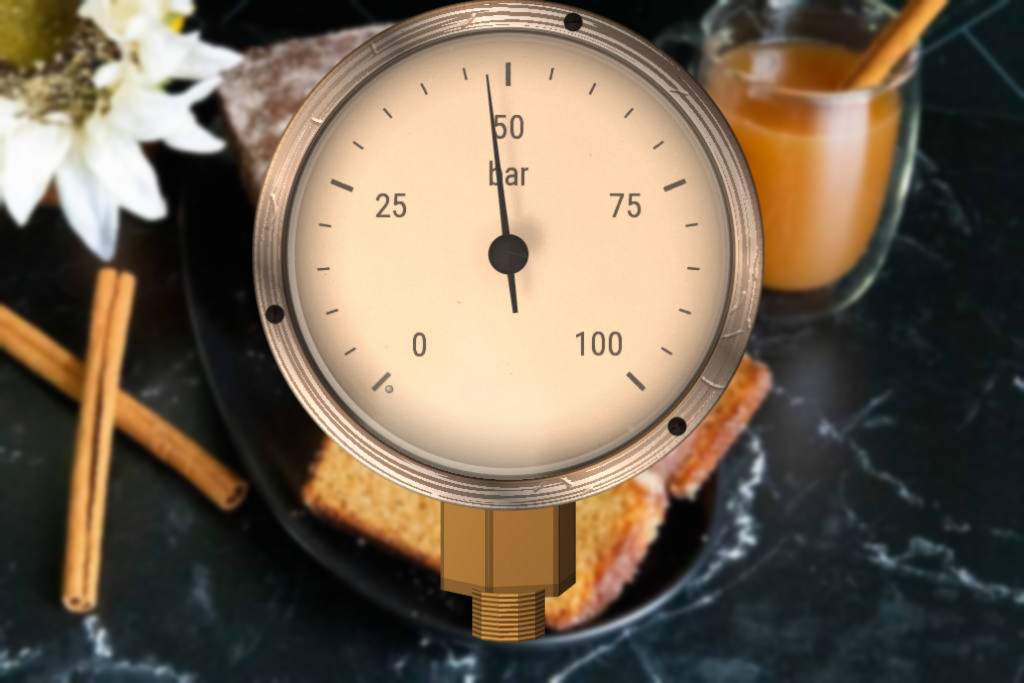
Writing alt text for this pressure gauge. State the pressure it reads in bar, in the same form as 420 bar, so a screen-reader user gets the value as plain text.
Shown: 47.5 bar
